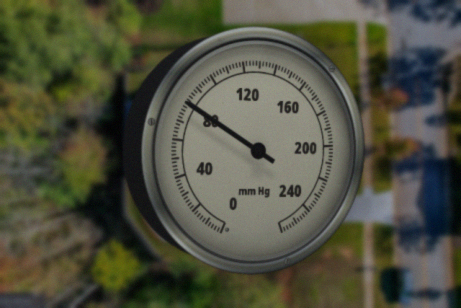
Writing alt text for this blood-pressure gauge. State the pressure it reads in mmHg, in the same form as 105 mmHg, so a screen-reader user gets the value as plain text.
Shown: 80 mmHg
